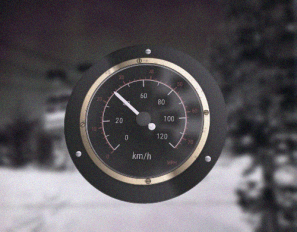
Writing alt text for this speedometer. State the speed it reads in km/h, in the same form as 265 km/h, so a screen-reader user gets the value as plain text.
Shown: 40 km/h
